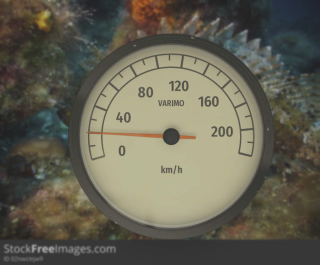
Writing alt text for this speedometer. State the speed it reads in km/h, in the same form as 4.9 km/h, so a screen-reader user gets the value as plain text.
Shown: 20 km/h
